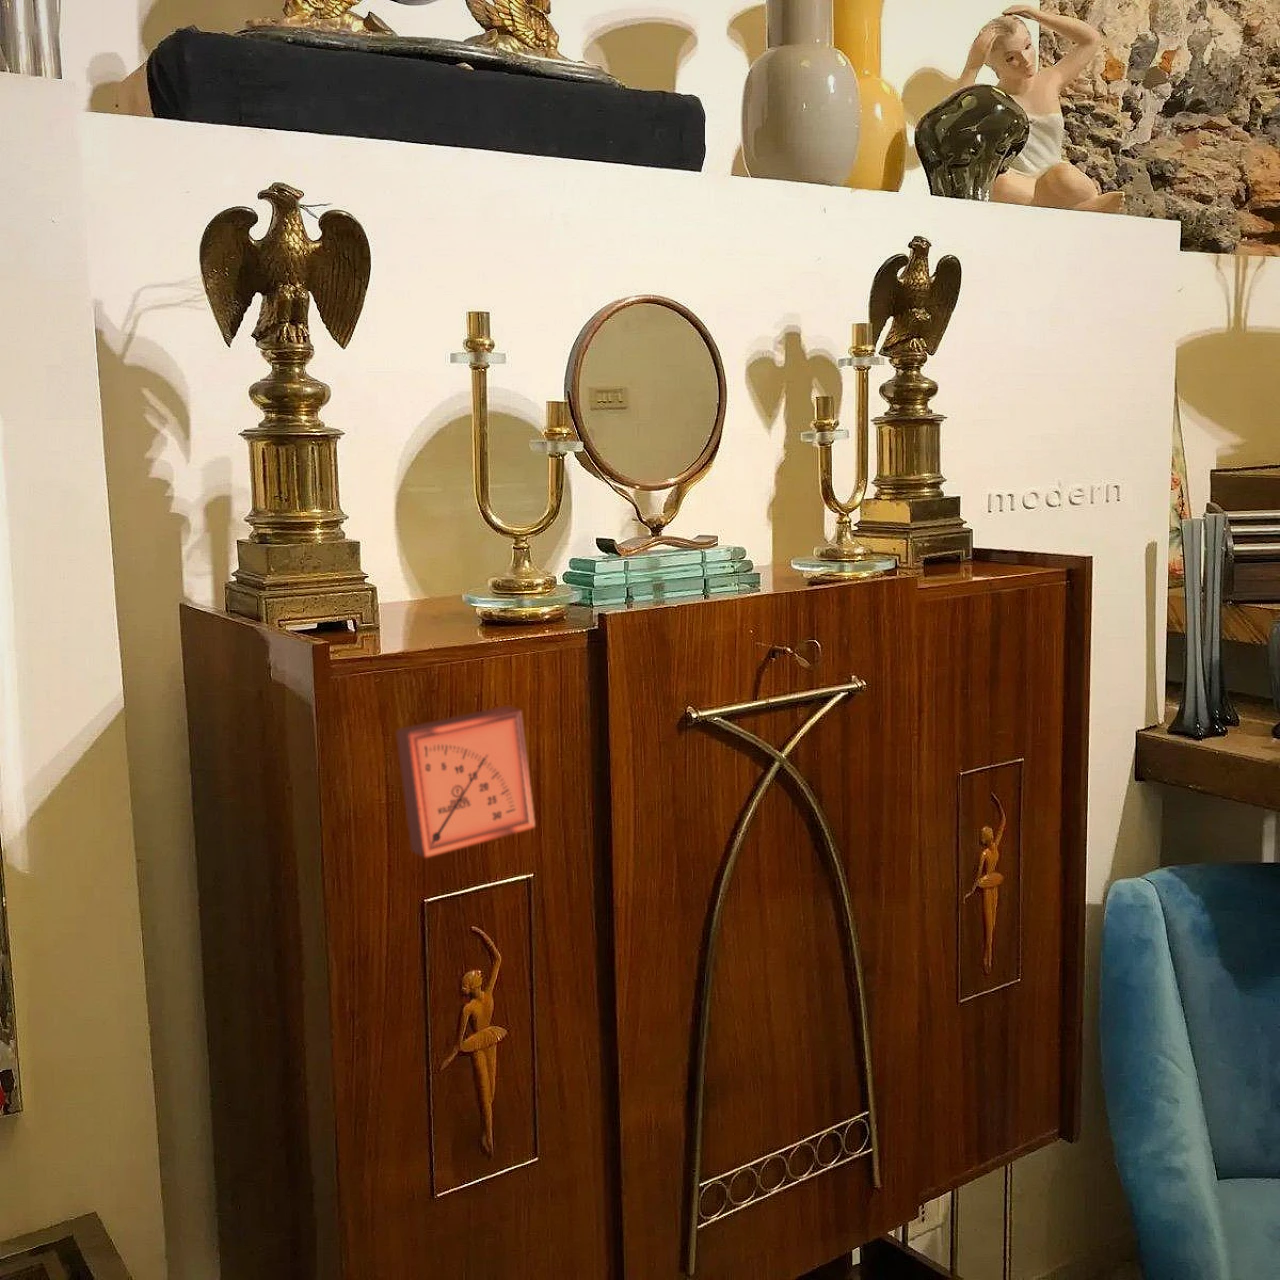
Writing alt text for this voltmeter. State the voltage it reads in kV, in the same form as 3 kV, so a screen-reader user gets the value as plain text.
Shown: 15 kV
